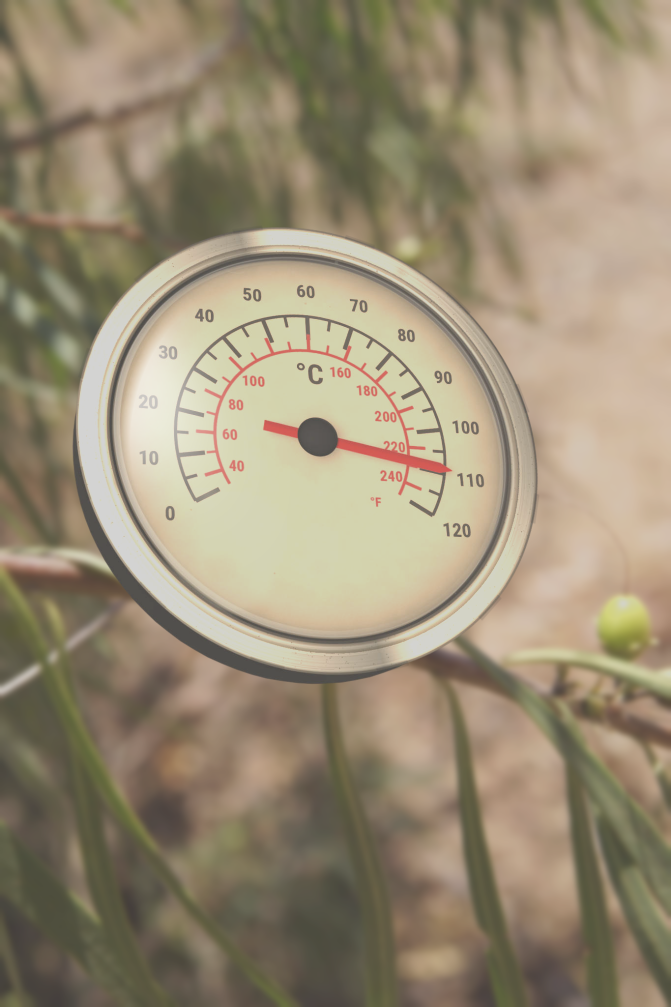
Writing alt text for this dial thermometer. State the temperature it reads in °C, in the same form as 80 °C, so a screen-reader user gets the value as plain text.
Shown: 110 °C
